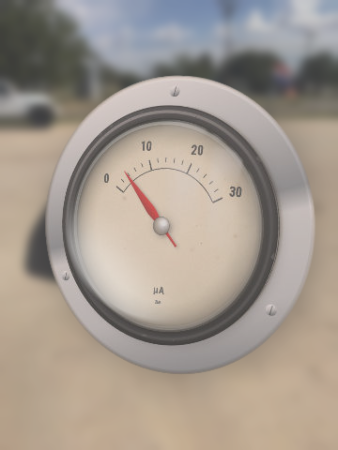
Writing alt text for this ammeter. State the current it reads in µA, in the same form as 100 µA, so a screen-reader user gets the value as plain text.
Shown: 4 µA
